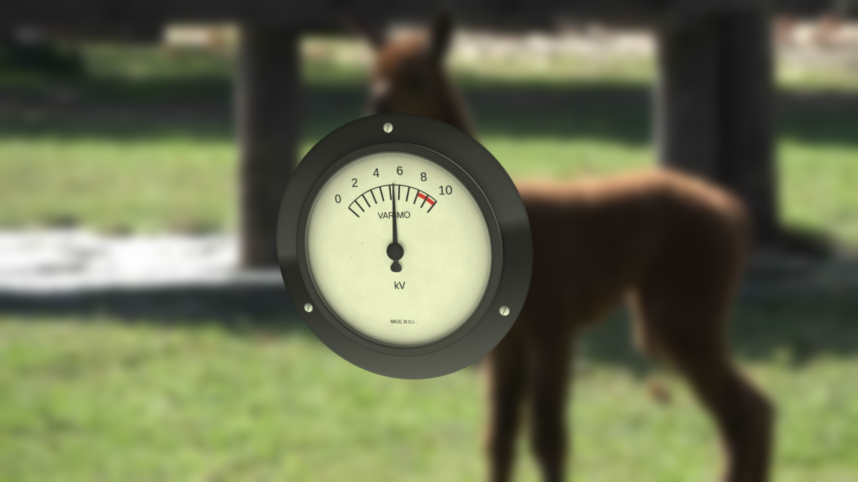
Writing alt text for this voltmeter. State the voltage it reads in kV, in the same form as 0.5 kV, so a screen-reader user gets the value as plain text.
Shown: 5.5 kV
